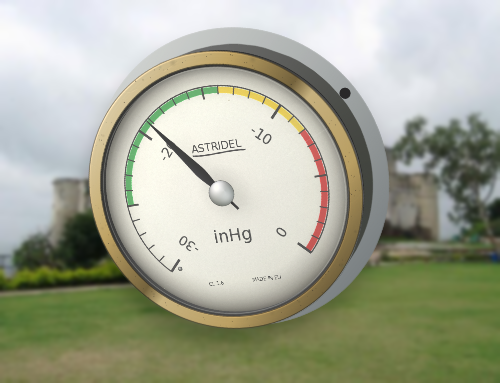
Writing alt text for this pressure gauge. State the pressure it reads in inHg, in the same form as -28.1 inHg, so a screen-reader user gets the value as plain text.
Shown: -19 inHg
